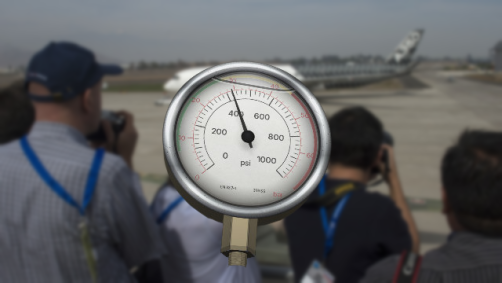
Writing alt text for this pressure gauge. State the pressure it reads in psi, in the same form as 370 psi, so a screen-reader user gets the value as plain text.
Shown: 420 psi
